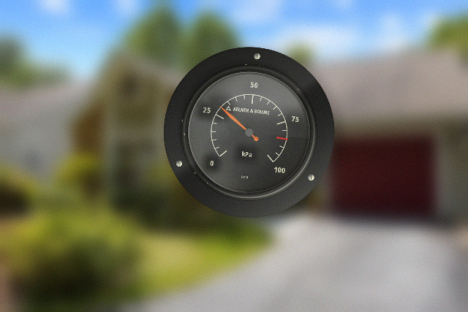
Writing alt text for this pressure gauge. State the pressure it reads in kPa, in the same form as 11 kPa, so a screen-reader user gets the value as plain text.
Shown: 30 kPa
